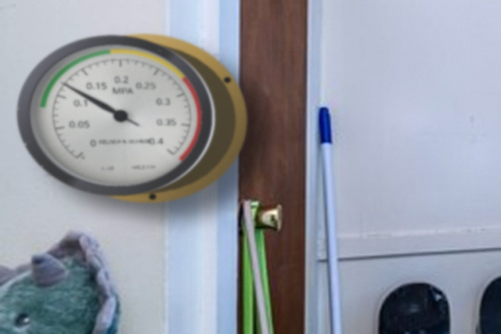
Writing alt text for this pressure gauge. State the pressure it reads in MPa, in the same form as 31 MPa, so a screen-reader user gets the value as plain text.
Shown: 0.12 MPa
